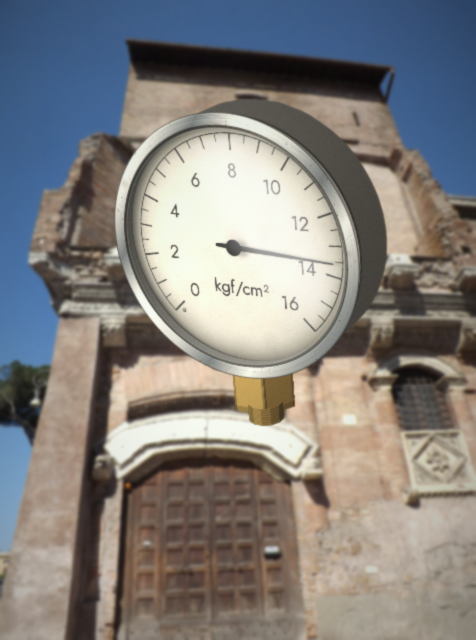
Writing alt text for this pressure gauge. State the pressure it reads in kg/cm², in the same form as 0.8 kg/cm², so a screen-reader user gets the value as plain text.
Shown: 13.5 kg/cm²
